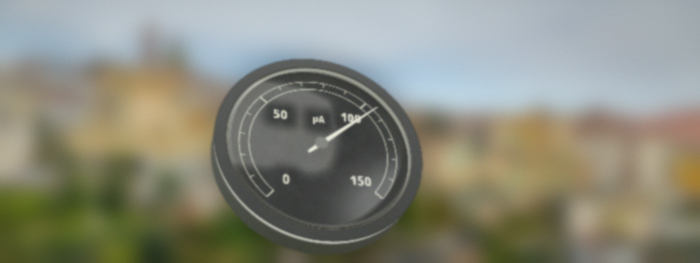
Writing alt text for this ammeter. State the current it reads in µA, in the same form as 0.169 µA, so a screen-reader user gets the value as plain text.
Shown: 105 µA
